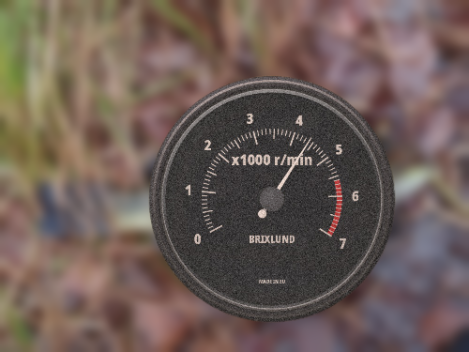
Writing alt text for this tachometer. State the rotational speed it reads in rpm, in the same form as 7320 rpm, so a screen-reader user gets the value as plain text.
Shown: 4400 rpm
